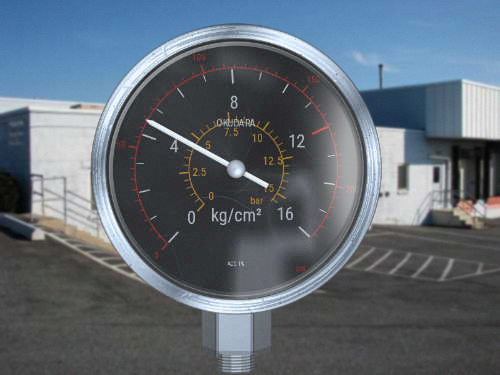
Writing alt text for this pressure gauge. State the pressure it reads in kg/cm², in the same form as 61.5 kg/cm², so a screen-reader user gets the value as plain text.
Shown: 4.5 kg/cm²
